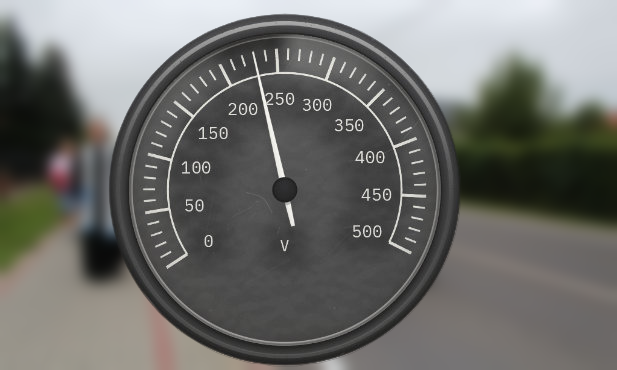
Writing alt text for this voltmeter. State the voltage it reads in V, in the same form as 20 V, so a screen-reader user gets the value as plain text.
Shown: 230 V
